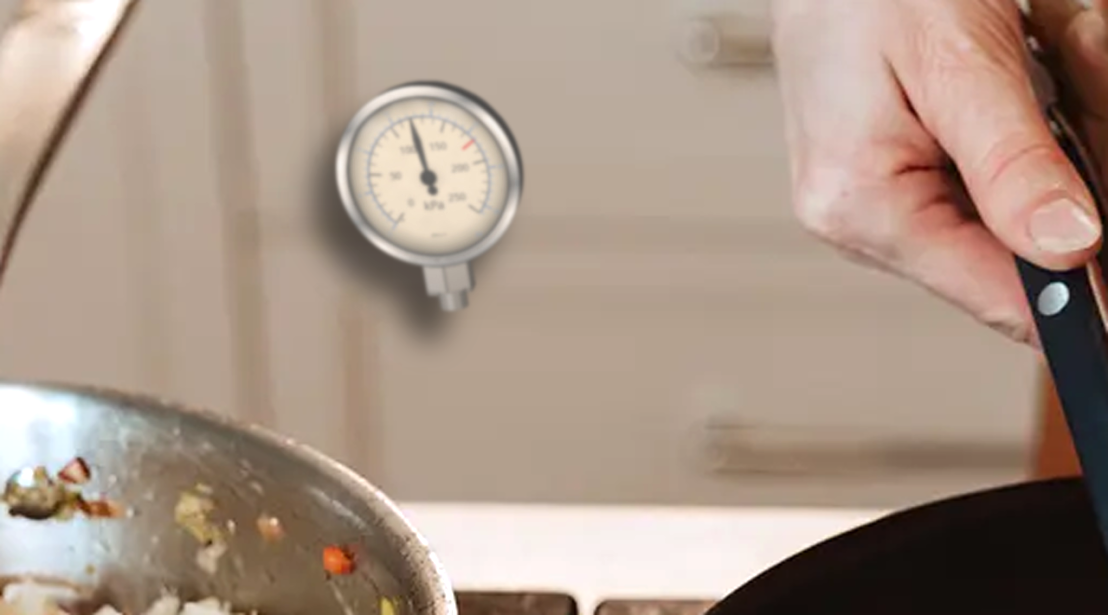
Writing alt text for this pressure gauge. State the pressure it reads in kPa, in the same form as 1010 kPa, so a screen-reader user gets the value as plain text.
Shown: 120 kPa
